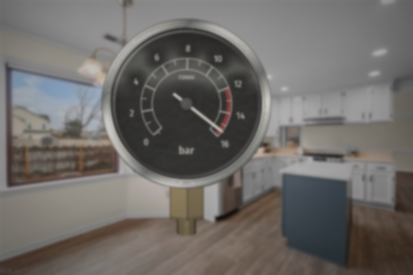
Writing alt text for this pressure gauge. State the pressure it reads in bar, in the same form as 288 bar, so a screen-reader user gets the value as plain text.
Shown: 15.5 bar
